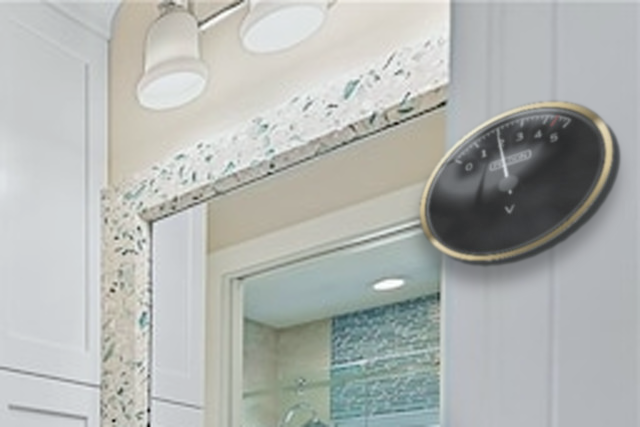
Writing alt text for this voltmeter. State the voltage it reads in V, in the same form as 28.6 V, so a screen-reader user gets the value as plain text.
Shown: 2 V
